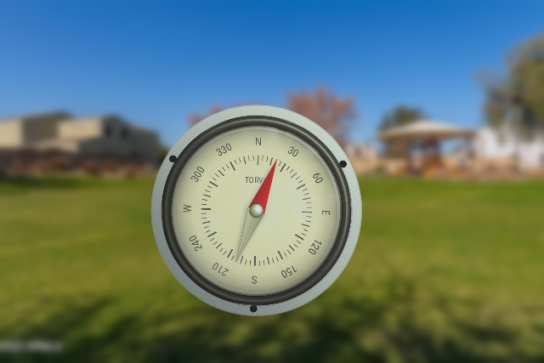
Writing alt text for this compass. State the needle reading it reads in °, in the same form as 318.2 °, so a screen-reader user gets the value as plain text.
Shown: 20 °
